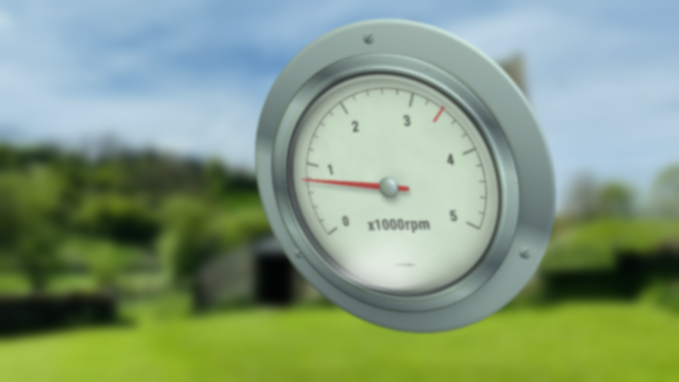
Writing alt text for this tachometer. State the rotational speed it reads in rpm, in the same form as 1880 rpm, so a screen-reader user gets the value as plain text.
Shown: 800 rpm
